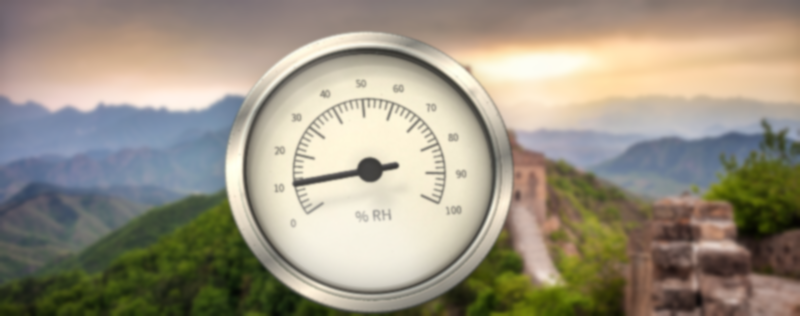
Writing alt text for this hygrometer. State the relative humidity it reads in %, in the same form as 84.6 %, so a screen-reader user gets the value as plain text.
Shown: 10 %
